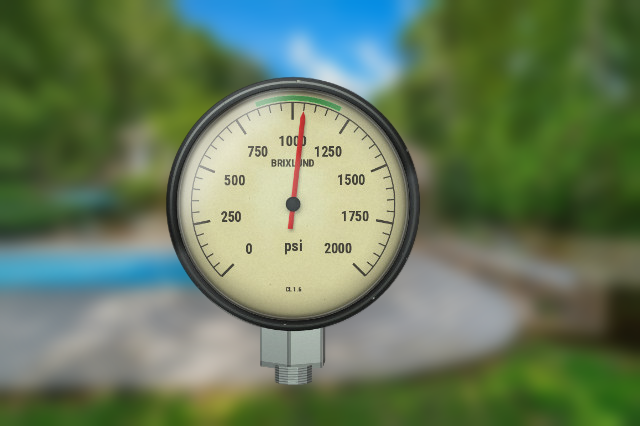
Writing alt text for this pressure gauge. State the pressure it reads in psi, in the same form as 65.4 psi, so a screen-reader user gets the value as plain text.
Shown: 1050 psi
